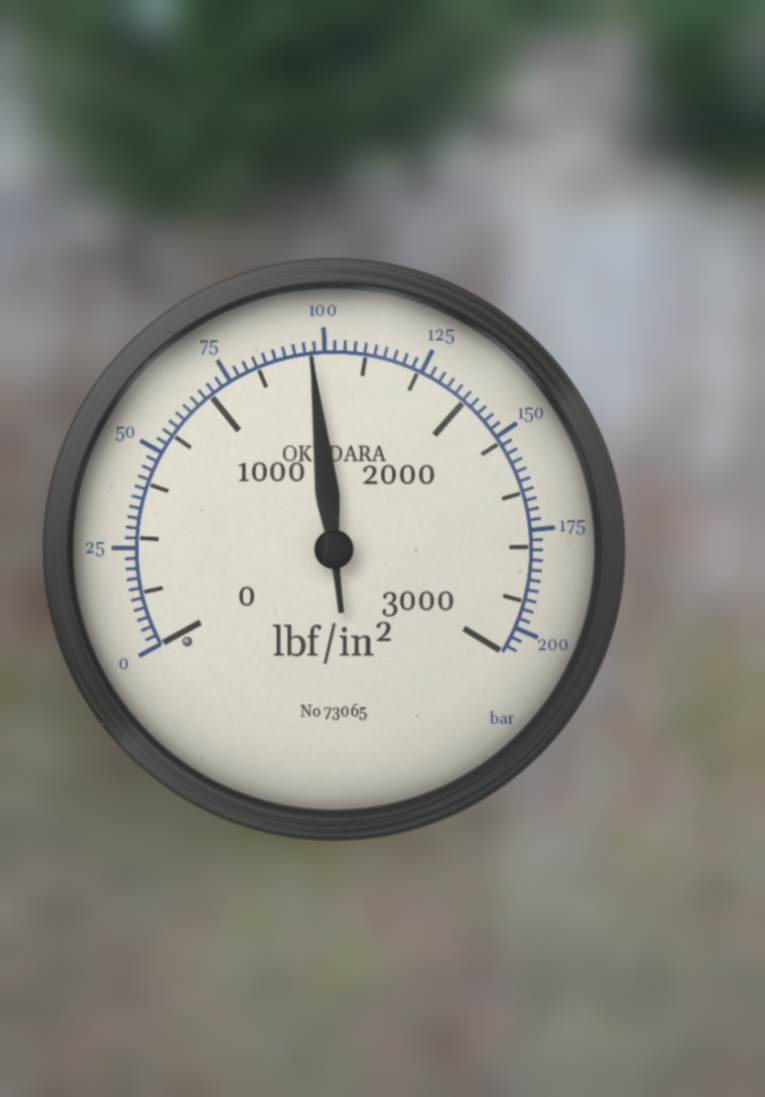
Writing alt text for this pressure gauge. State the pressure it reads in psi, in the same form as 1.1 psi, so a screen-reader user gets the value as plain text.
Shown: 1400 psi
